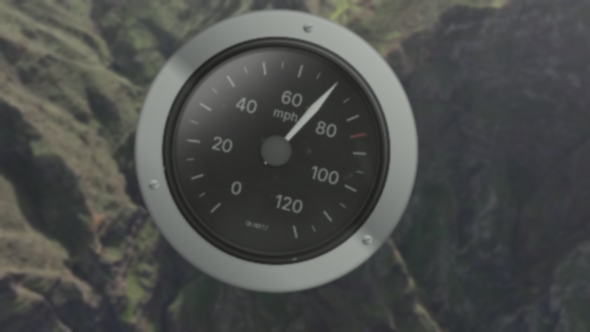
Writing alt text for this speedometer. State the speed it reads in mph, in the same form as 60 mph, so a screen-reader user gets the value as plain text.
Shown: 70 mph
